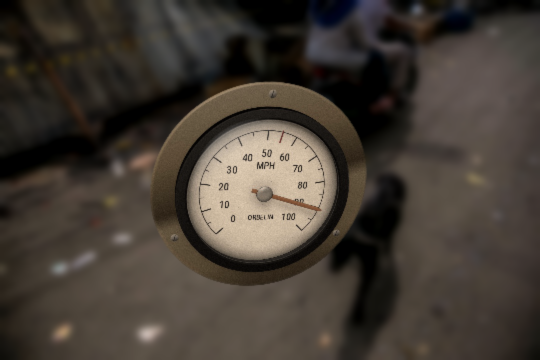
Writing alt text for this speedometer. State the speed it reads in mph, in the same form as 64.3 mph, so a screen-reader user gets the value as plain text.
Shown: 90 mph
